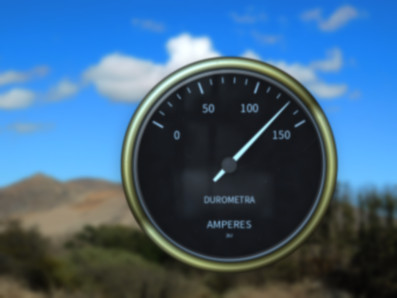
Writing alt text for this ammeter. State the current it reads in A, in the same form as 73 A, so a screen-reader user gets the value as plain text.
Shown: 130 A
